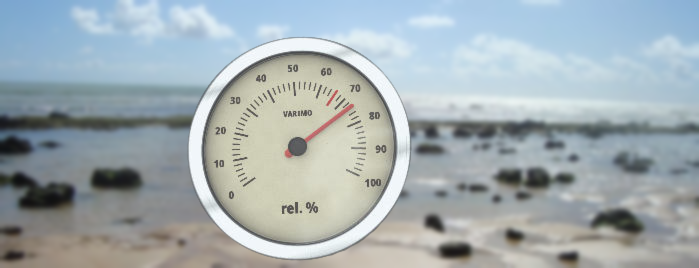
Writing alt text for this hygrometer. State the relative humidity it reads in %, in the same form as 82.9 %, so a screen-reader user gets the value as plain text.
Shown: 74 %
